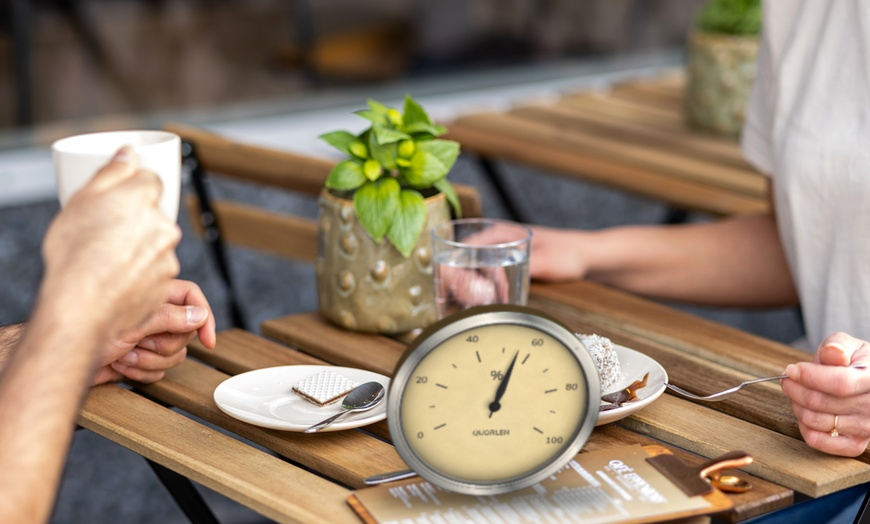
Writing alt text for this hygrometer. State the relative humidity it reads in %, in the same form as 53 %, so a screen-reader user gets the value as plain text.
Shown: 55 %
